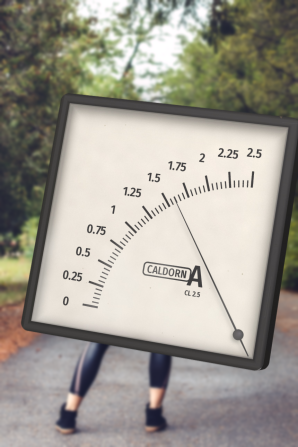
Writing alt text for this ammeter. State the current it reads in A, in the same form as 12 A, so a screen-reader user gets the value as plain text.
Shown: 1.6 A
